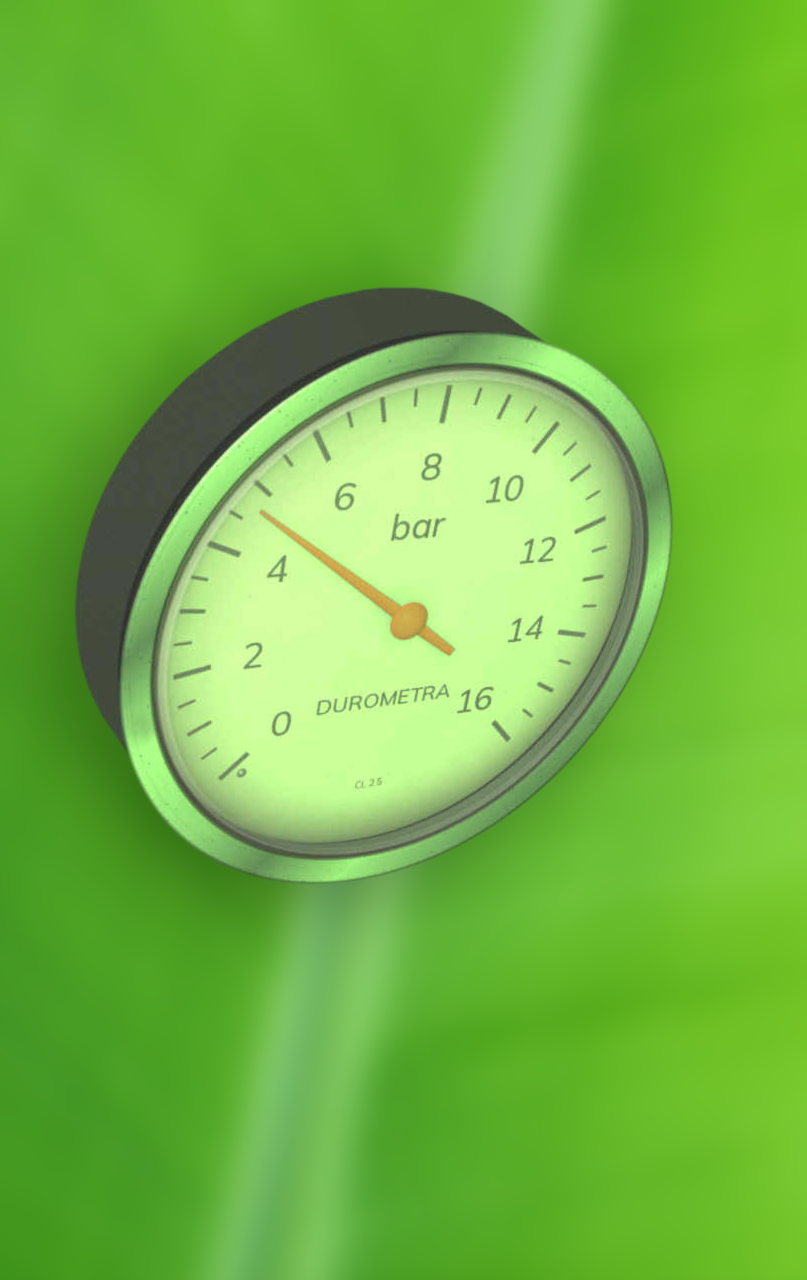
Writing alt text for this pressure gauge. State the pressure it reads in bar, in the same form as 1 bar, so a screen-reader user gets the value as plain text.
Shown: 4.75 bar
